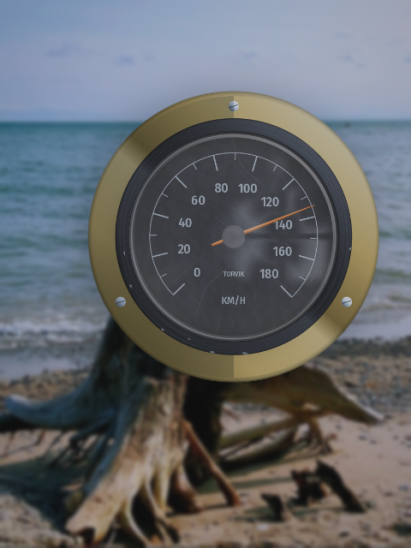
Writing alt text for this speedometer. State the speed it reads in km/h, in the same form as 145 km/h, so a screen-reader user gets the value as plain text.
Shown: 135 km/h
